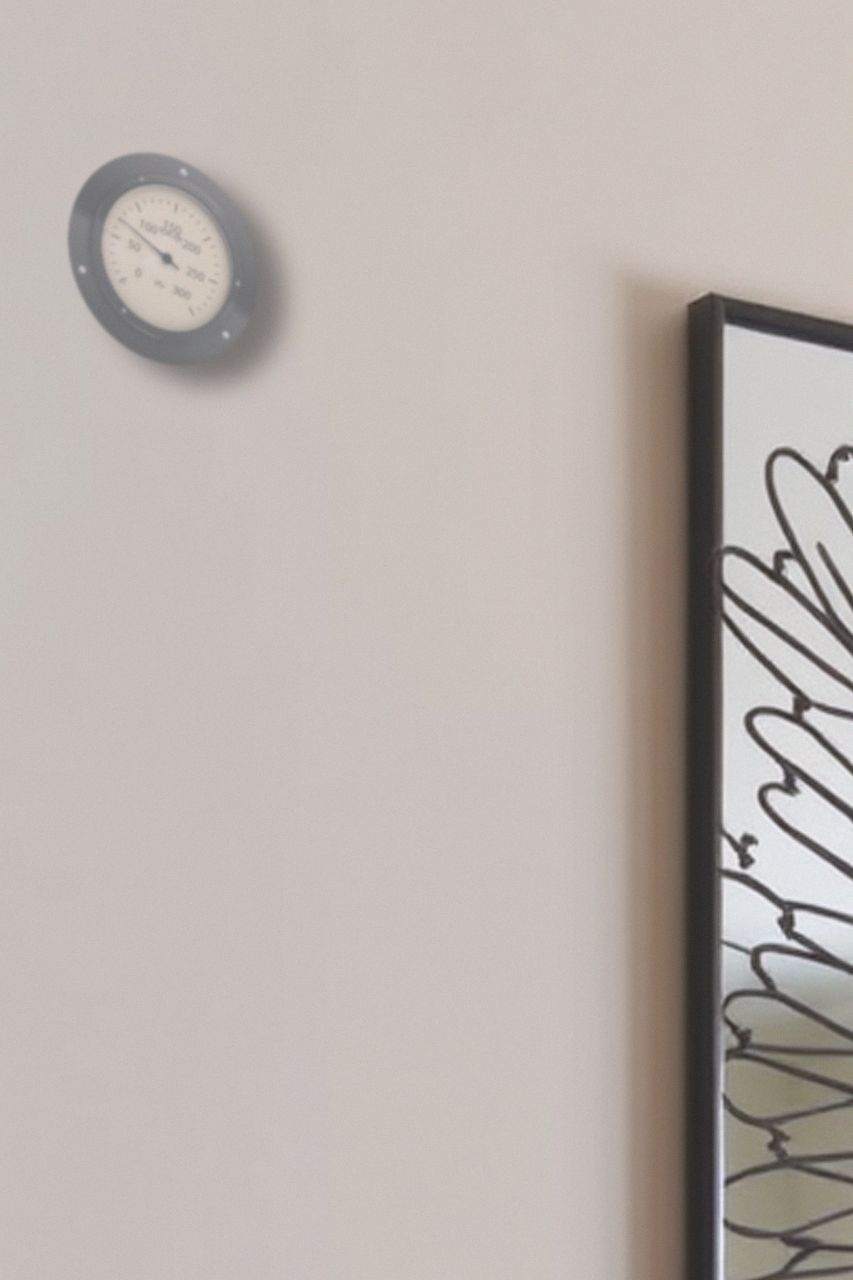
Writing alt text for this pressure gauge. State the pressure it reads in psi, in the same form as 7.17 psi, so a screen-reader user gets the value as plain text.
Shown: 70 psi
